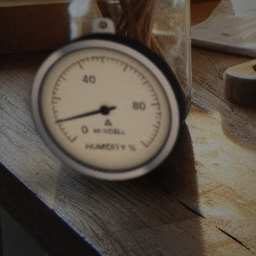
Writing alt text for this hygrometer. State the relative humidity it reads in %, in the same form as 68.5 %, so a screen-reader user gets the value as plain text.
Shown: 10 %
